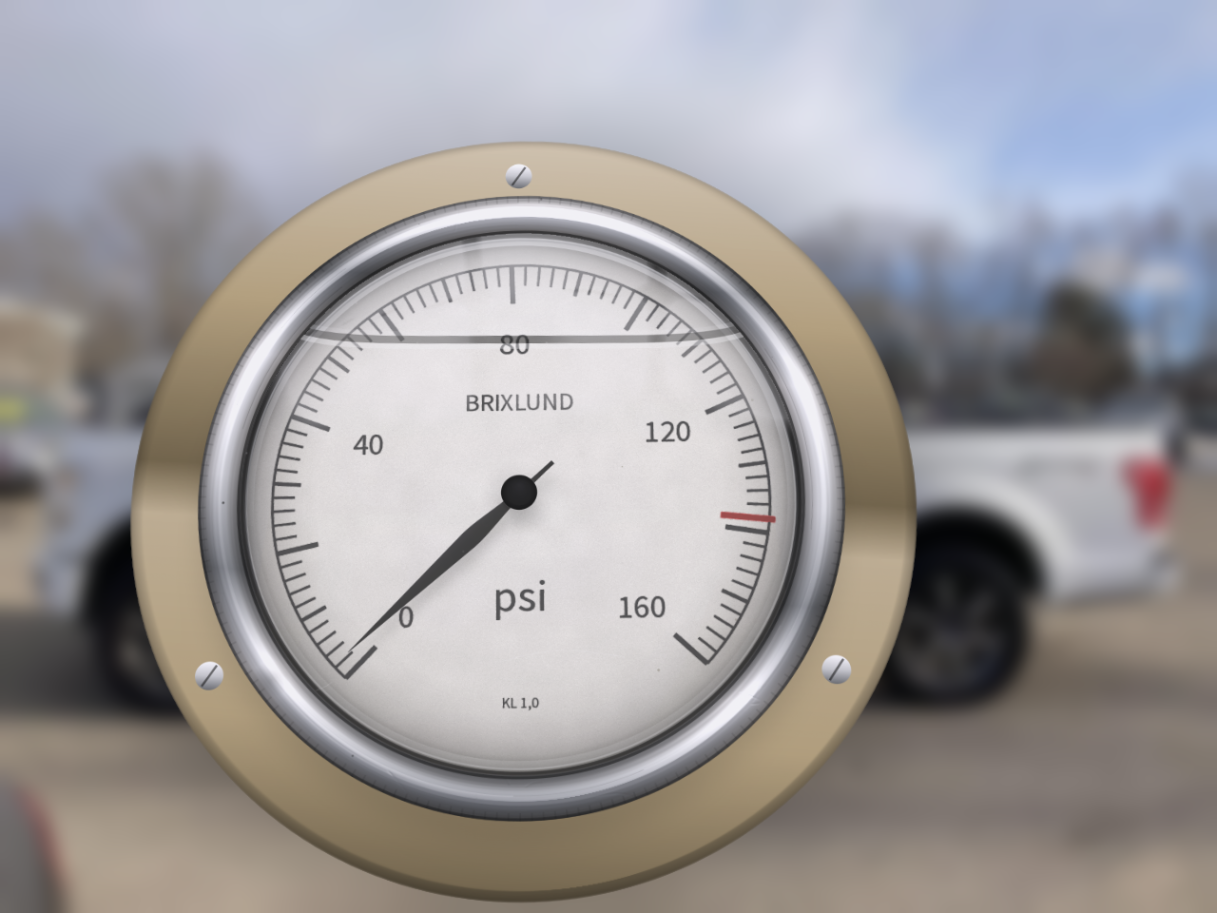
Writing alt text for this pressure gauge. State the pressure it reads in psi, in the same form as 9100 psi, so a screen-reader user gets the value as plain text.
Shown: 2 psi
